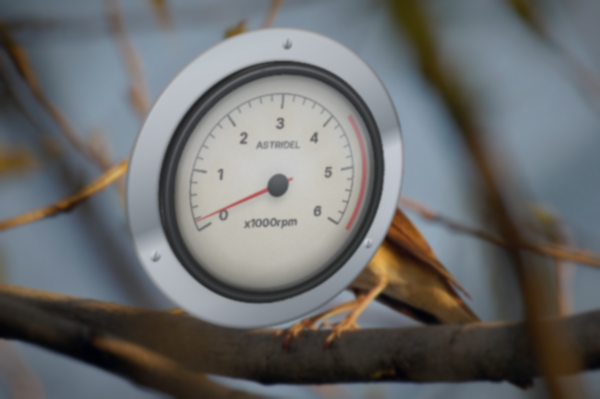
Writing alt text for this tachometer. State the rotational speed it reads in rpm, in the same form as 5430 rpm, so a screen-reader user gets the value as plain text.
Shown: 200 rpm
